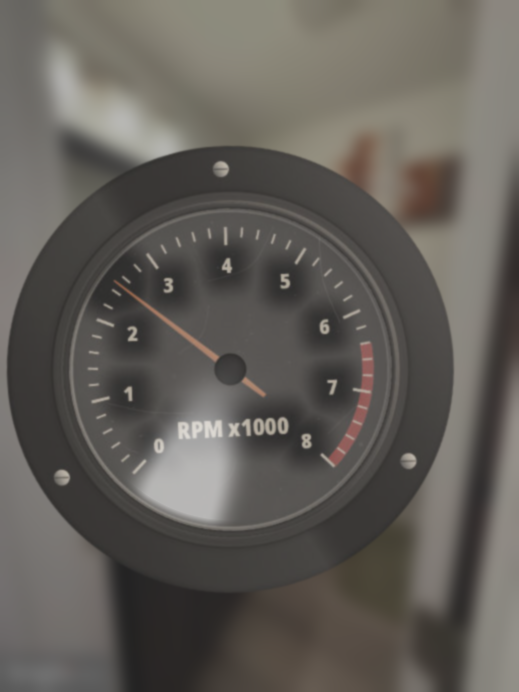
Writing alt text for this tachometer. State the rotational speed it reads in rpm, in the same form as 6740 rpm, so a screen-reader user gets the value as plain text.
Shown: 2500 rpm
